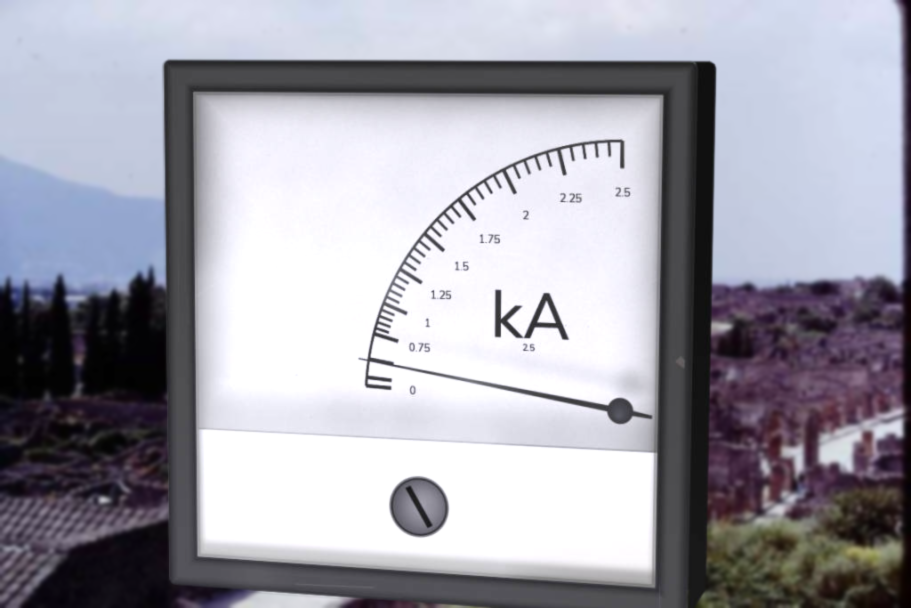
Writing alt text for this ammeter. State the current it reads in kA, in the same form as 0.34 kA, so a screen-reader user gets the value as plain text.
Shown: 0.5 kA
